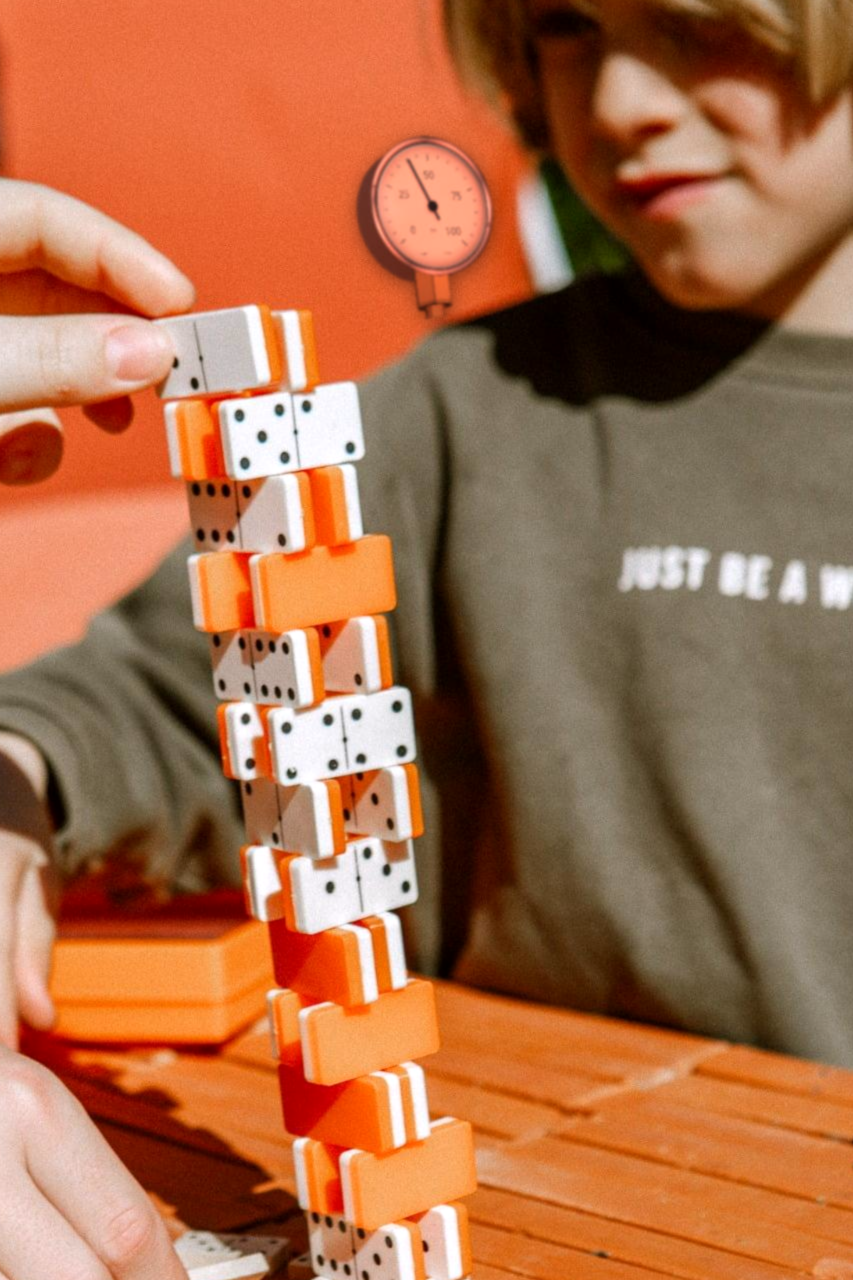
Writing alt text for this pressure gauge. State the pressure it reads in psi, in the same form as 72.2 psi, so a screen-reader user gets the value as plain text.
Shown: 40 psi
